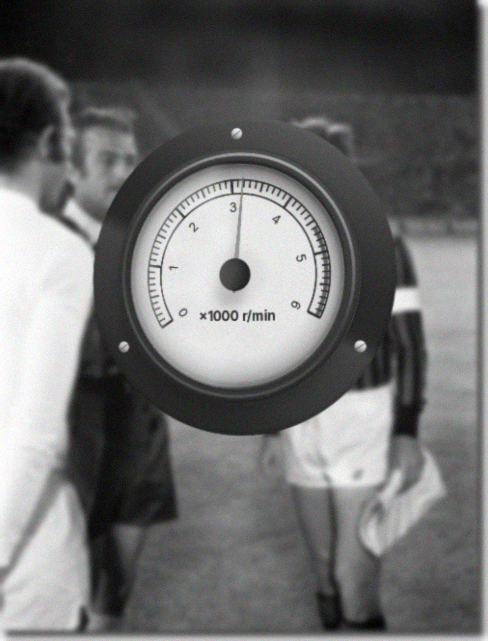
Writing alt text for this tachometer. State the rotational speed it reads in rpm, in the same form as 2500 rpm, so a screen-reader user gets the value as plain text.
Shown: 3200 rpm
